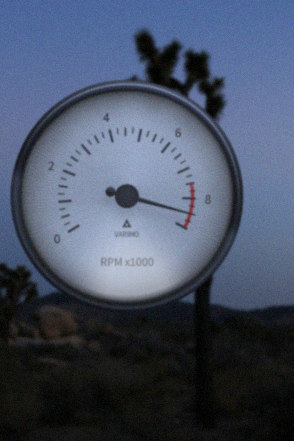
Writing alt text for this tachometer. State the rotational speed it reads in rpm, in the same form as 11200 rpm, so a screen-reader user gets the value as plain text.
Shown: 8500 rpm
